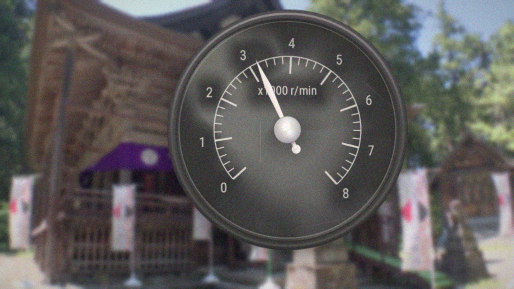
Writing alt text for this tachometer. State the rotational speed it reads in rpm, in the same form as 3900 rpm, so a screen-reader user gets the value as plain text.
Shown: 3200 rpm
